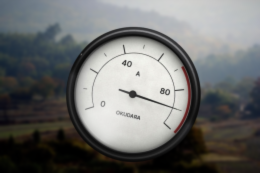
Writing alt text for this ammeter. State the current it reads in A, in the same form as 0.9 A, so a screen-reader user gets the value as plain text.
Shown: 90 A
